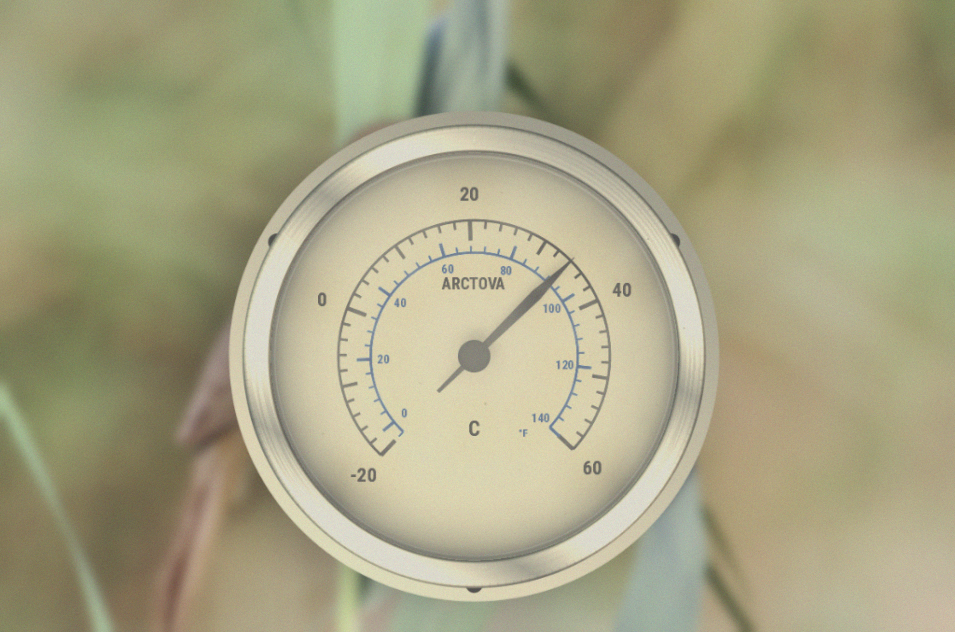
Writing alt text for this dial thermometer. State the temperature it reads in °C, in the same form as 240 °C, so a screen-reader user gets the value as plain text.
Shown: 34 °C
